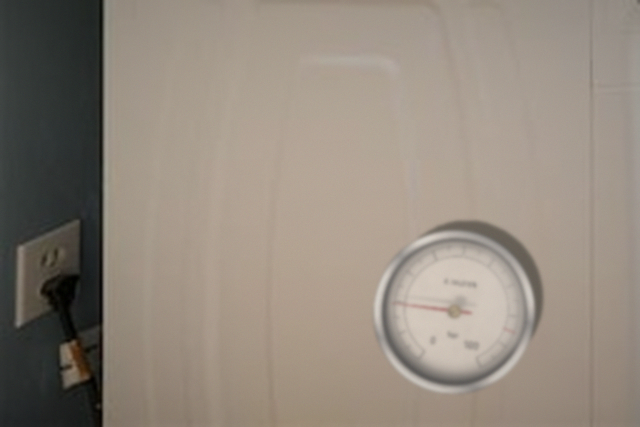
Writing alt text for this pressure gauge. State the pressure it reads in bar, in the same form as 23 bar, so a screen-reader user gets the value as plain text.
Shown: 20 bar
